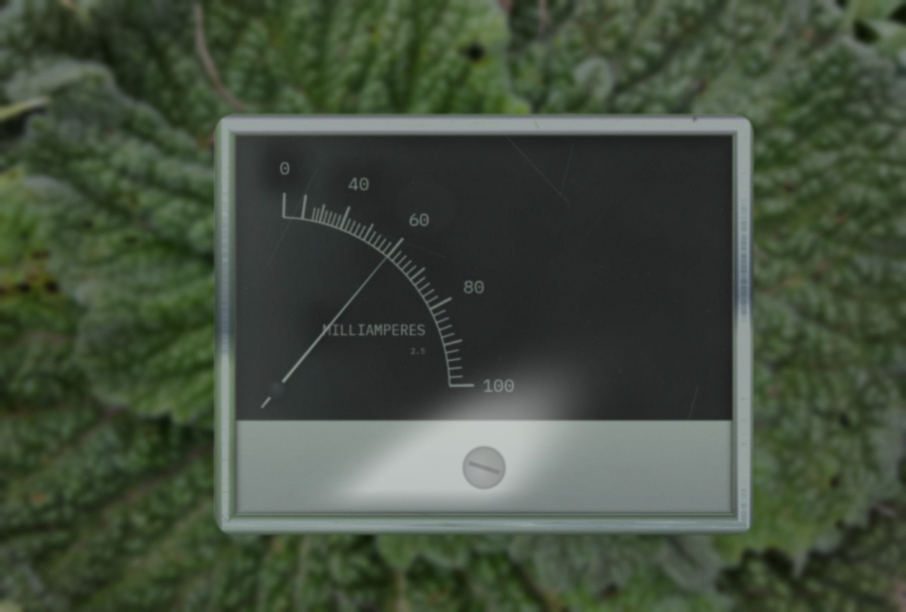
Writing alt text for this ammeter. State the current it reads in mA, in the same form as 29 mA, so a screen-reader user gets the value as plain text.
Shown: 60 mA
